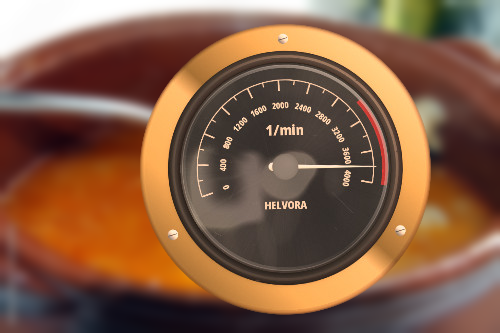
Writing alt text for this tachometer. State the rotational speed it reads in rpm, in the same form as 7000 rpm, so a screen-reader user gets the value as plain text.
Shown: 3800 rpm
